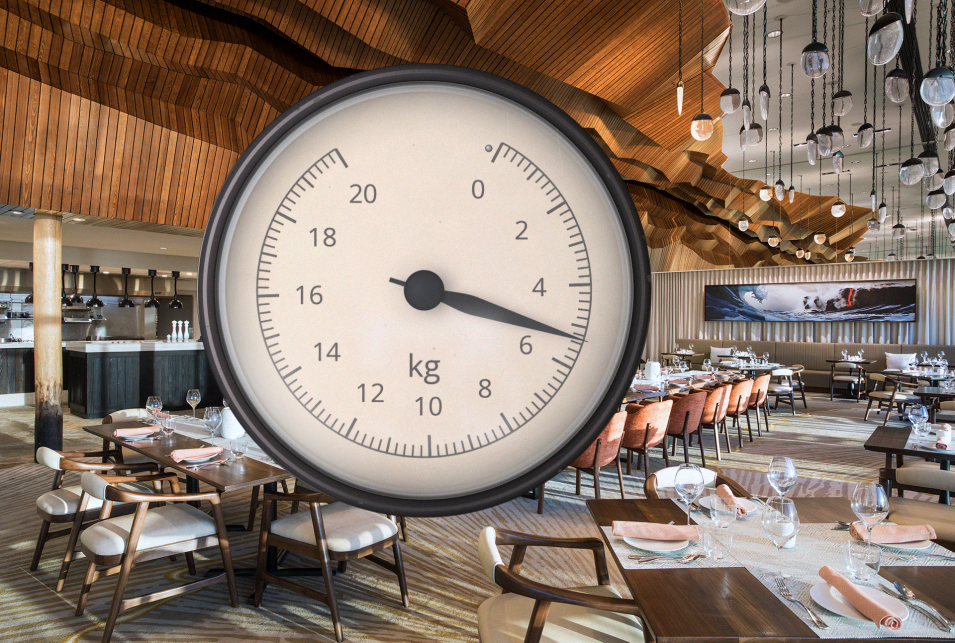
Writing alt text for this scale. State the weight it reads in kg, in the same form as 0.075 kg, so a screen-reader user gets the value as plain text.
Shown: 5.3 kg
